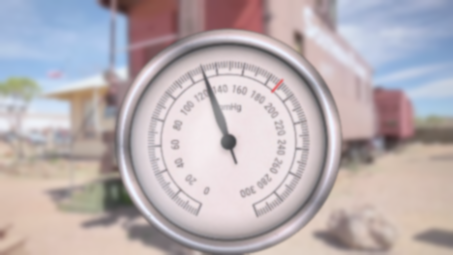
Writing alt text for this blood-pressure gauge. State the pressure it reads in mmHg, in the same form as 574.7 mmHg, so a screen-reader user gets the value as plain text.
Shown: 130 mmHg
